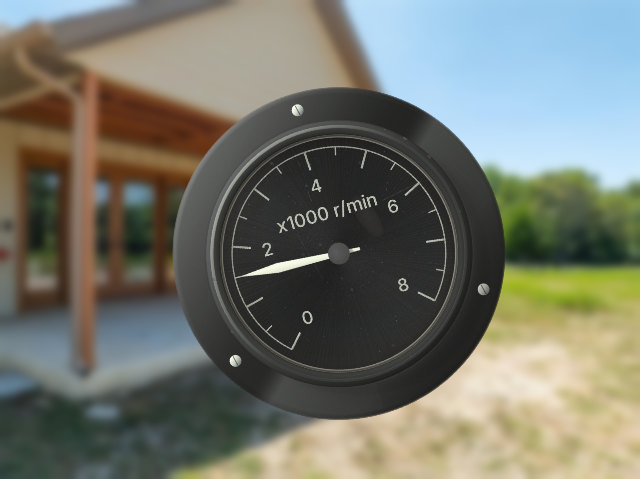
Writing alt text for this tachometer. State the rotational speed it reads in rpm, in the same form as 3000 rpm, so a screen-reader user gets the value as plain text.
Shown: 1500 rpm
